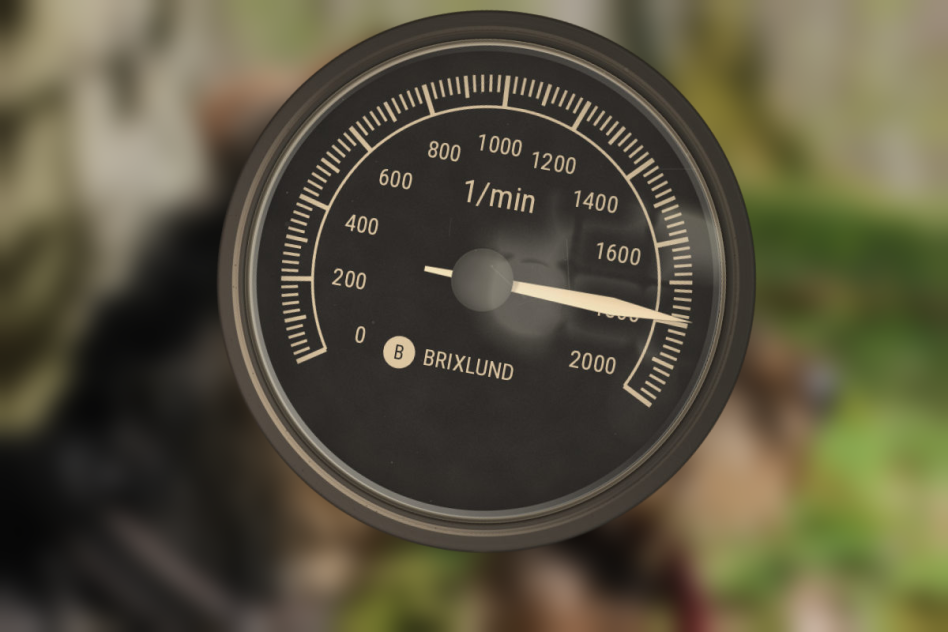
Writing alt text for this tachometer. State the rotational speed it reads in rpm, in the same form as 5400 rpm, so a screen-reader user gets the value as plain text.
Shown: 1790 rpm
